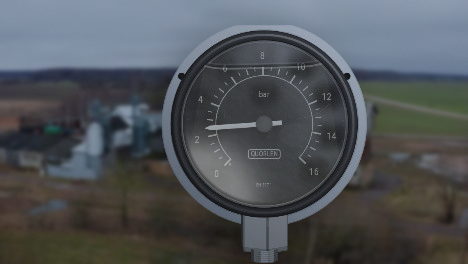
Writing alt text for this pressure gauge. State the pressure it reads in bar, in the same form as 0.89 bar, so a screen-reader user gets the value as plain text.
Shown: 2.5 bar
